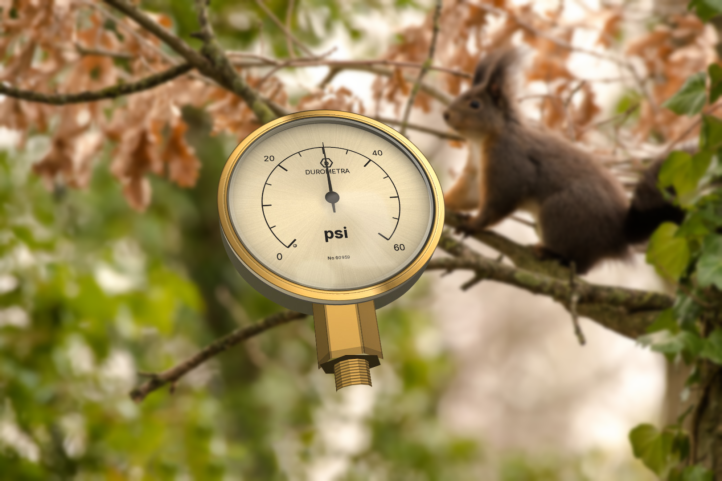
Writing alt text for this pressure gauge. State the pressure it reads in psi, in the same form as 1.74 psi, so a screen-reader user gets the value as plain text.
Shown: 30 psi
